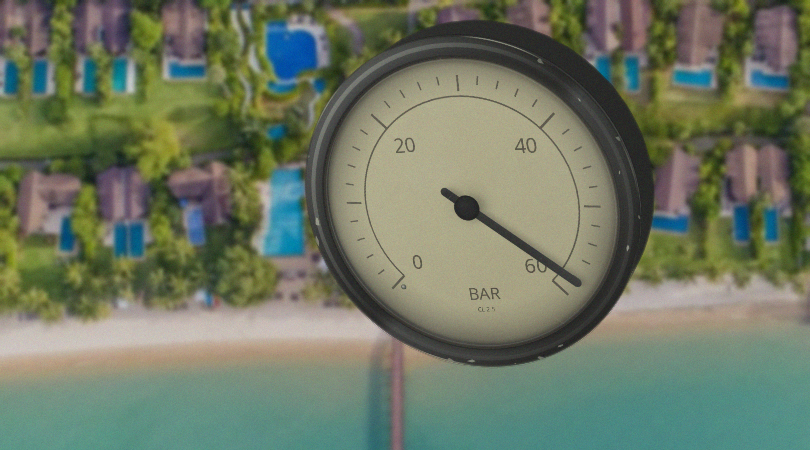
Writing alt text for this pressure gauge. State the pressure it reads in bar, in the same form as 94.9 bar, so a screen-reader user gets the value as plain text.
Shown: 58 bar
